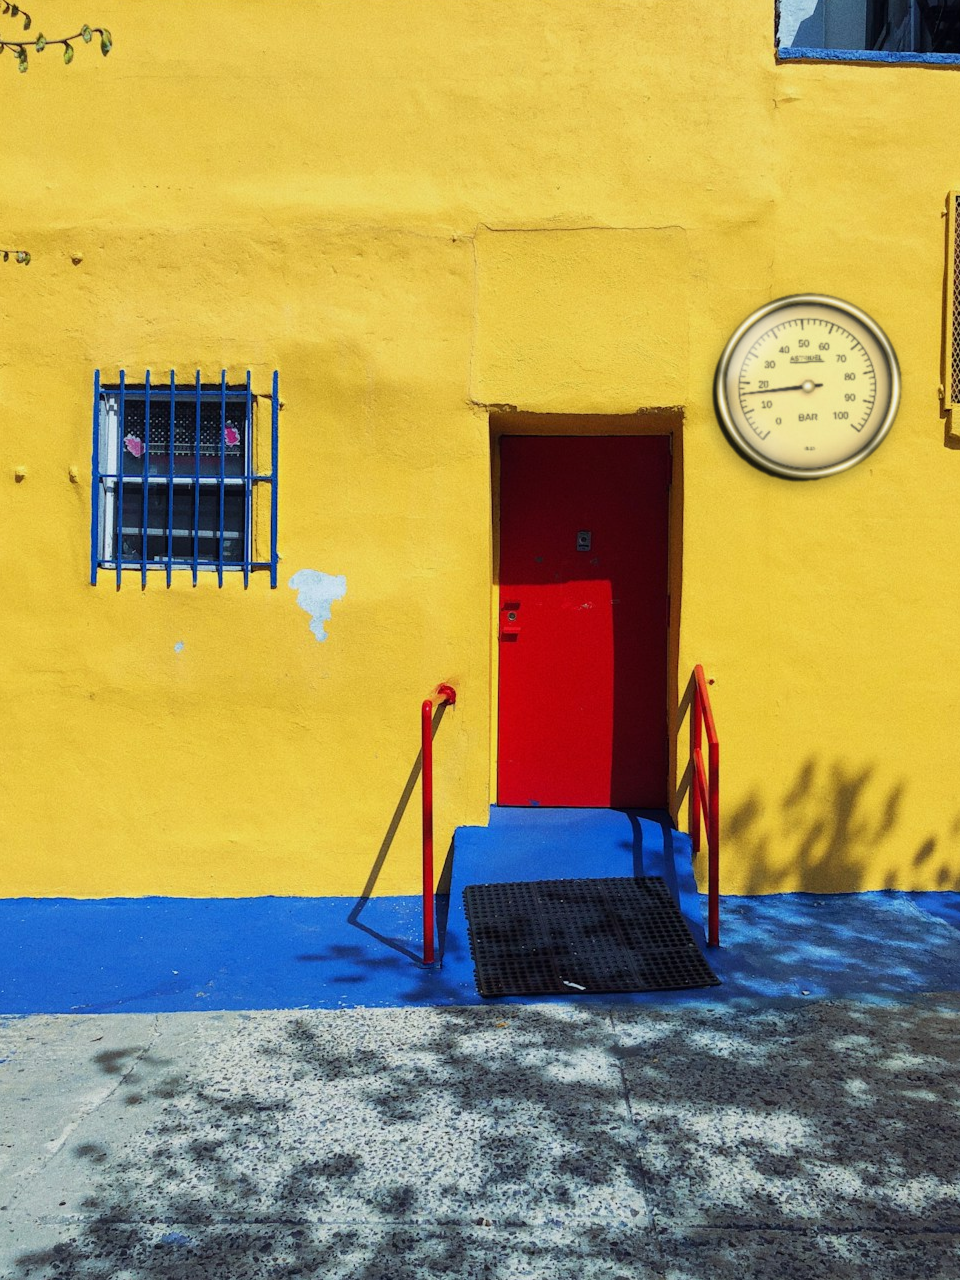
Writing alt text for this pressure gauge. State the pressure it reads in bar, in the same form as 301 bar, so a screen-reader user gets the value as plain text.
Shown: 16 bar
